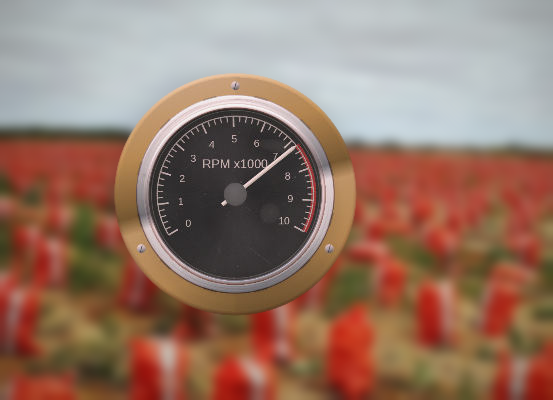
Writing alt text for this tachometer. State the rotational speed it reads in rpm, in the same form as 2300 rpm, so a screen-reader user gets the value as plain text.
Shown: 7200 rpm
